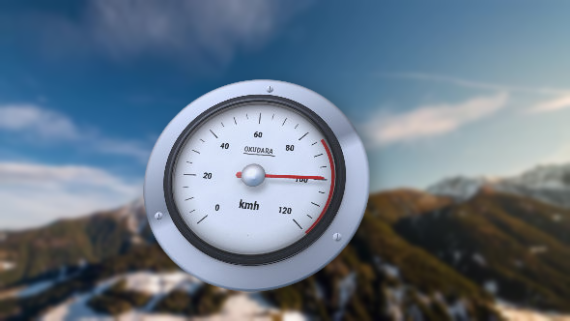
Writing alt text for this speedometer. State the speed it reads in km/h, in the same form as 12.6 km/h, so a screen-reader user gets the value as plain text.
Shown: 100 km/h
